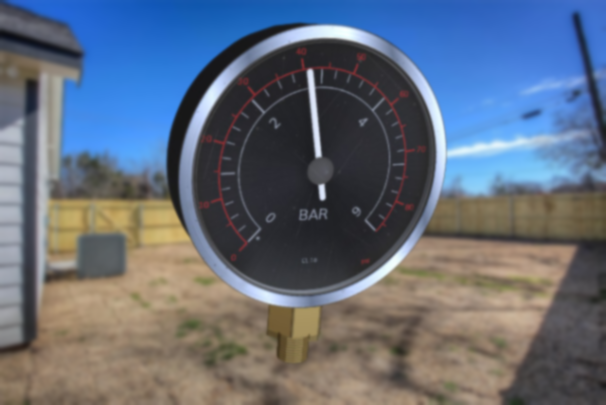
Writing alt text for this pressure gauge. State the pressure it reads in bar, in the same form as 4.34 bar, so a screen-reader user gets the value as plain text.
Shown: 2.8 bar
